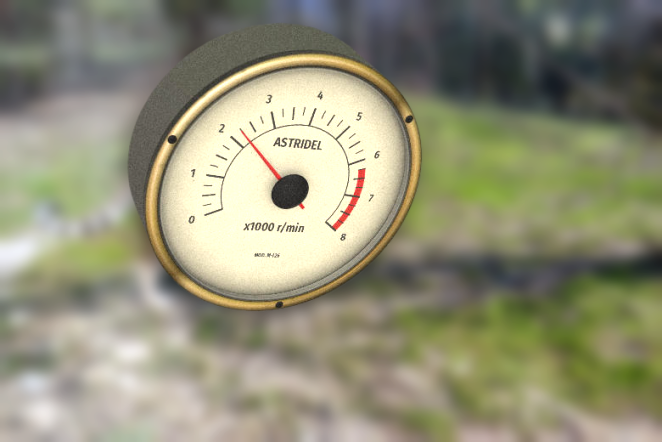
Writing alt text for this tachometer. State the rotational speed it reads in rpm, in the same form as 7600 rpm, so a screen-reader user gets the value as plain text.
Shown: 2250 rpm
